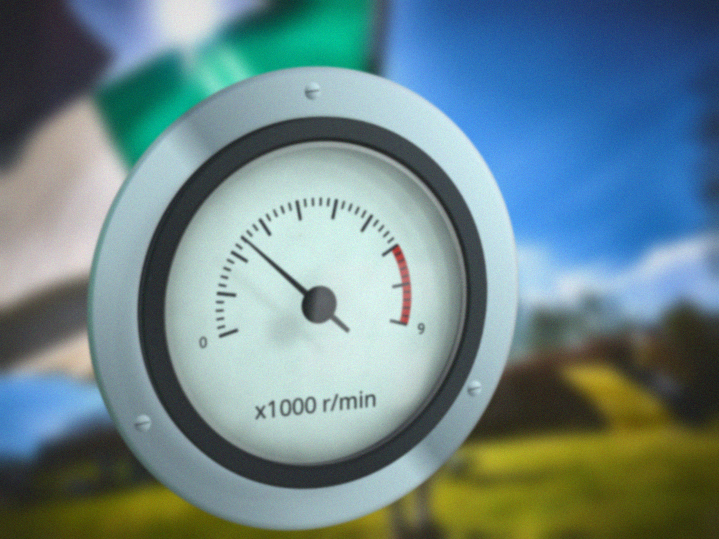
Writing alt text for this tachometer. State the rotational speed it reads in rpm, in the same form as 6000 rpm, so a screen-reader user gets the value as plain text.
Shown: 2400 rpm
